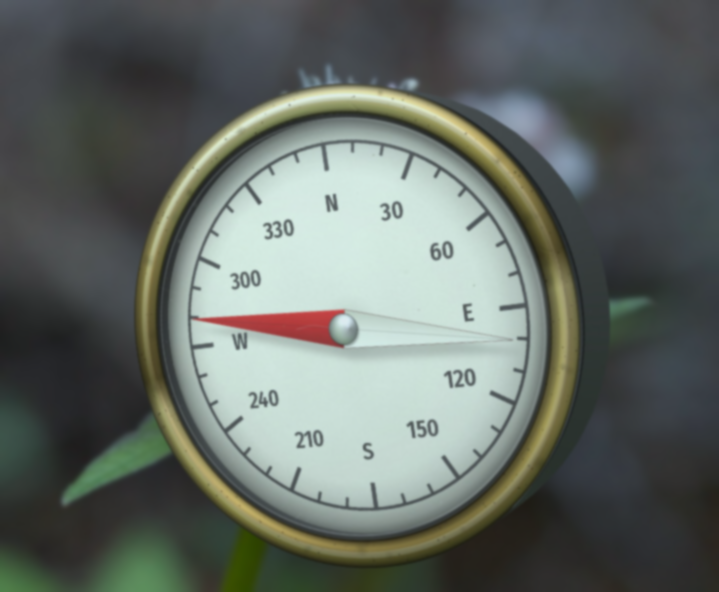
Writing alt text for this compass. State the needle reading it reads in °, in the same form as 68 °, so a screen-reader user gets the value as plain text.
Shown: 280 °
